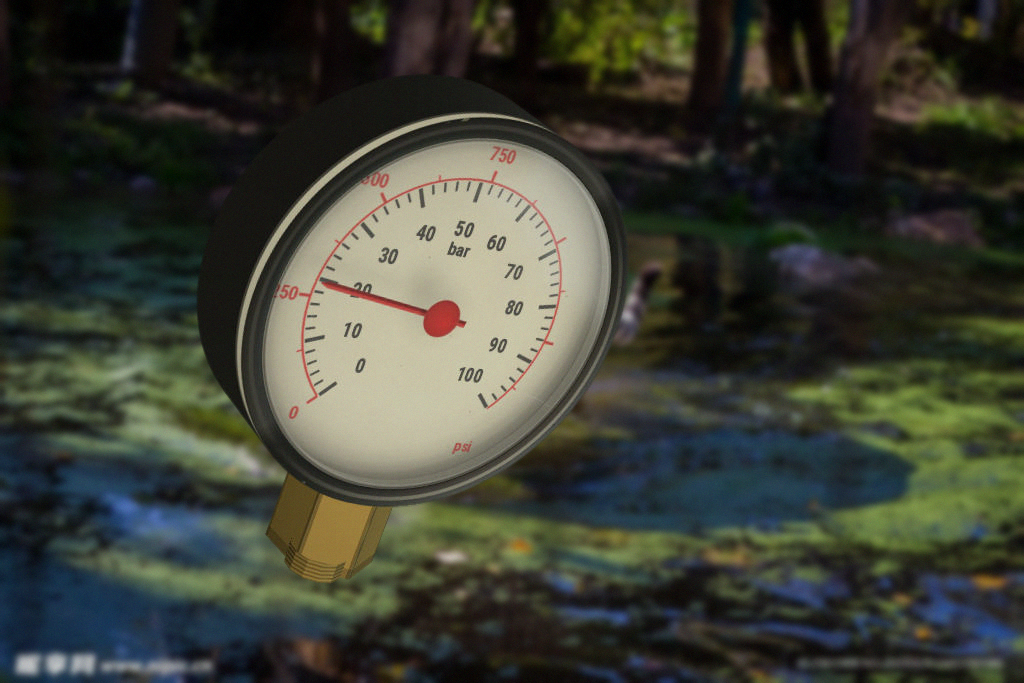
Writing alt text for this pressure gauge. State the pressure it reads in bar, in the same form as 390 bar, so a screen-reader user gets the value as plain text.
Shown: 20 bar
